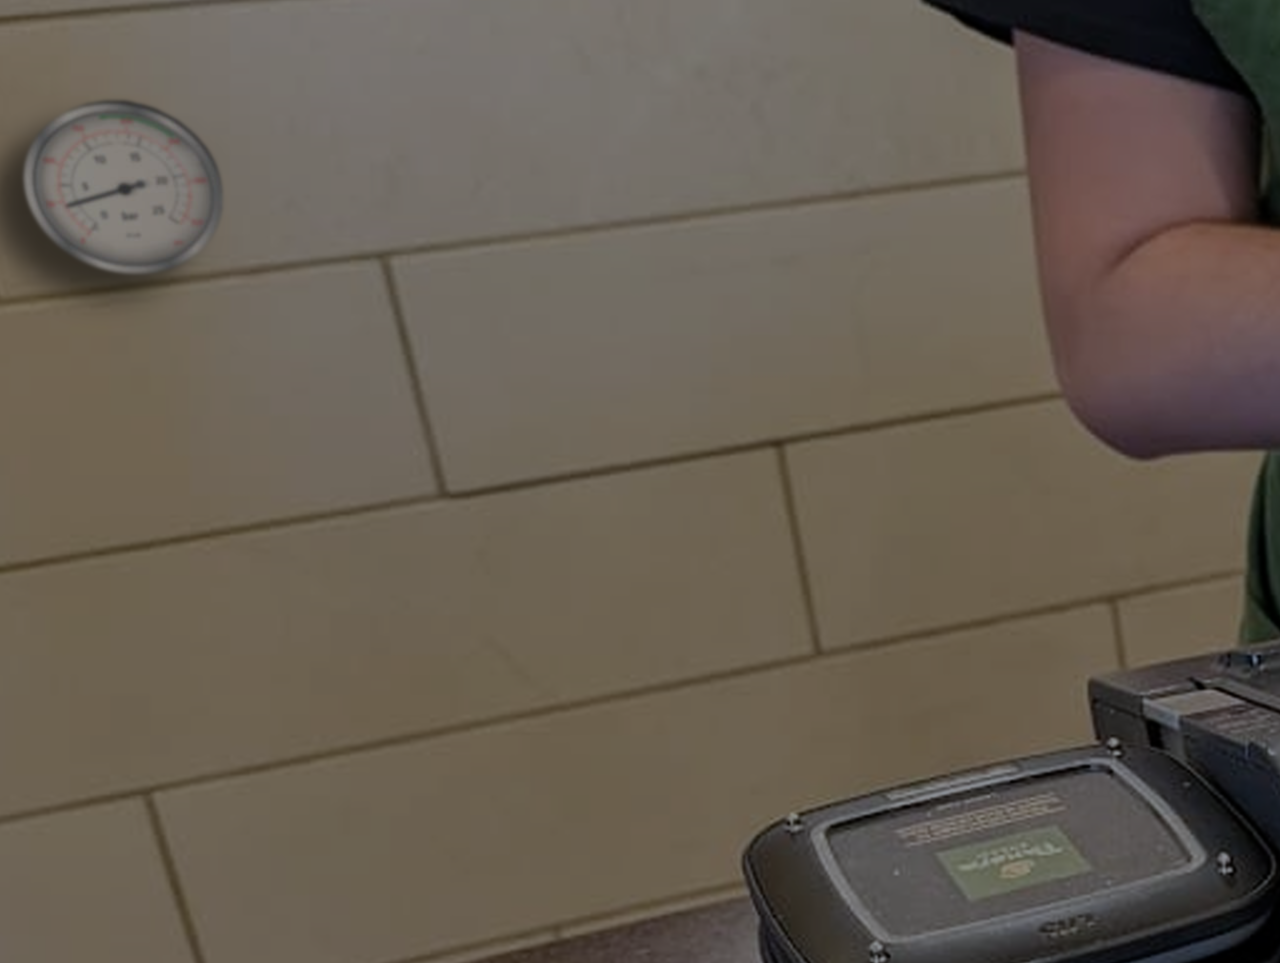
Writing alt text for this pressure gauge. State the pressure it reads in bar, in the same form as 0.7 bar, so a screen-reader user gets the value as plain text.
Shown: 3 bar
